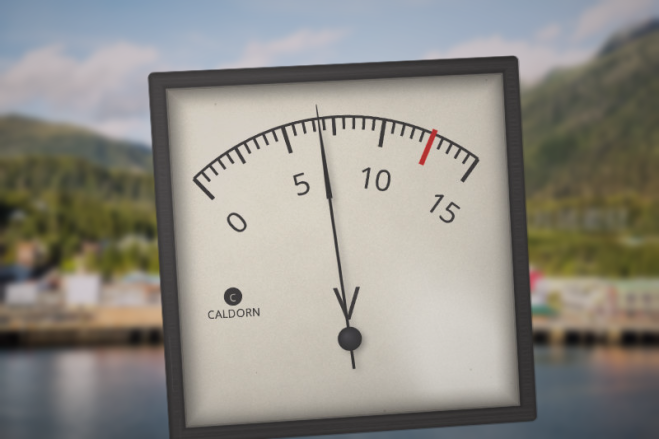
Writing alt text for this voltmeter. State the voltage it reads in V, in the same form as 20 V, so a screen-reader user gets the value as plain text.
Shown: 6.75 V
